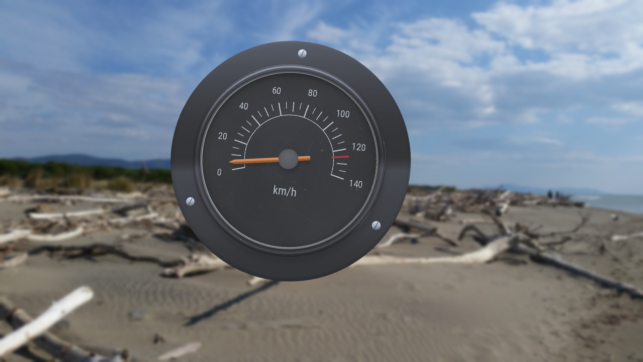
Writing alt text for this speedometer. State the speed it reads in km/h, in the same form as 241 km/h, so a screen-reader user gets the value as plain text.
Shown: 5 km/h
